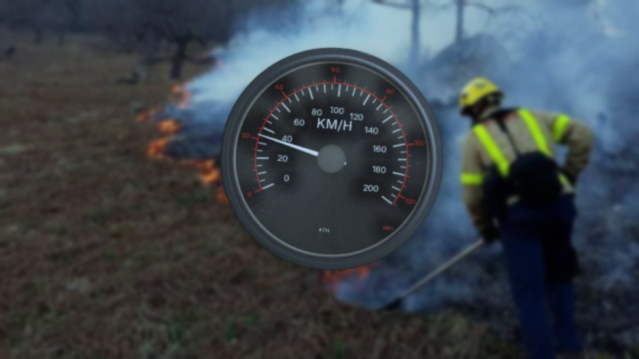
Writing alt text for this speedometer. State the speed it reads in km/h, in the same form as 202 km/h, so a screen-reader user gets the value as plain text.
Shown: 35 km/h
